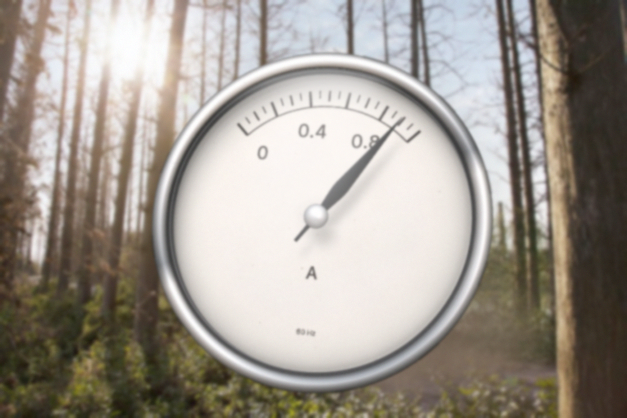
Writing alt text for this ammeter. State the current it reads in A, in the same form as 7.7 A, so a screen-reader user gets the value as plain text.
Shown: 0.9 A
